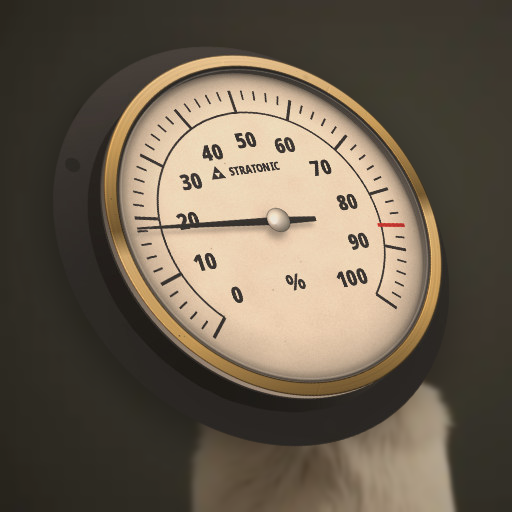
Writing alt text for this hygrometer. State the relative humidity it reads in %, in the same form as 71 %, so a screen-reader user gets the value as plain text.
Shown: 18 %
